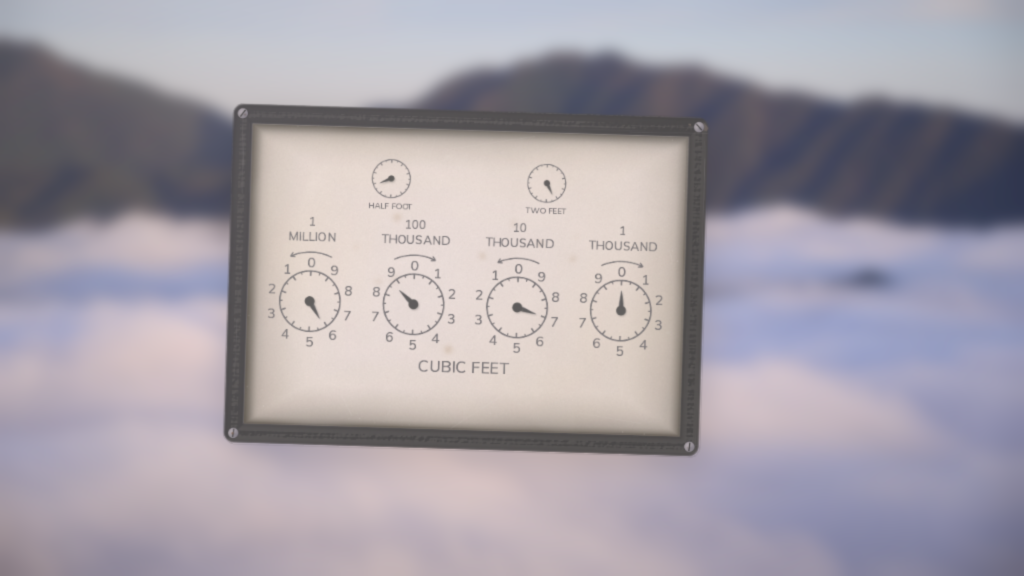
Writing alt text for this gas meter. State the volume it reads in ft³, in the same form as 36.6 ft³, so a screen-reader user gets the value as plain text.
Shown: 587000 ft³
